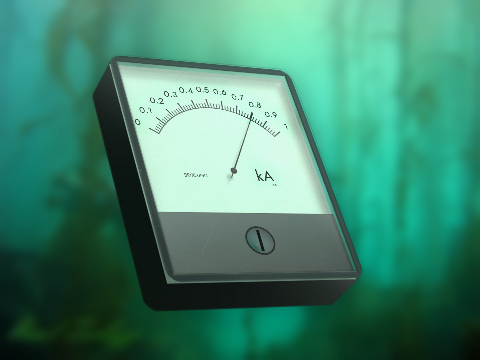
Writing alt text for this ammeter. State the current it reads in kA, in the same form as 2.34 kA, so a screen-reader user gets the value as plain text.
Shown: 0.8 kA
